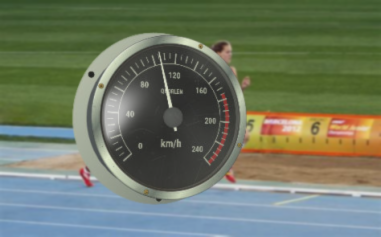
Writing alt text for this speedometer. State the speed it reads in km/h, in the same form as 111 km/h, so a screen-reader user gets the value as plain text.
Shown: 105 km/h
